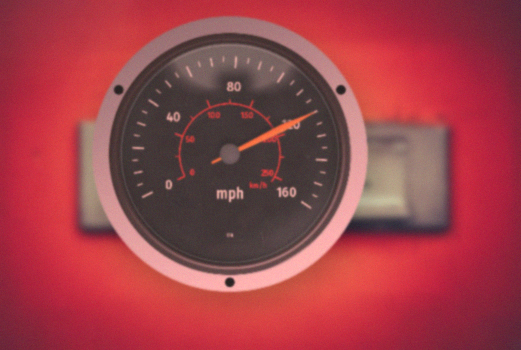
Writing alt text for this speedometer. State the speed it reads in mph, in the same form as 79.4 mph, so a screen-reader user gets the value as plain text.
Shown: 120 mph
